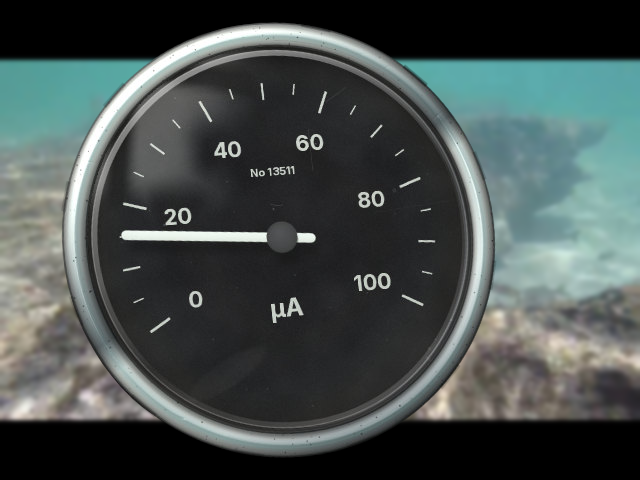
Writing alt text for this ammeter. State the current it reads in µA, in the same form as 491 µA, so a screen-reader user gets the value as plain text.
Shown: 15 µA
